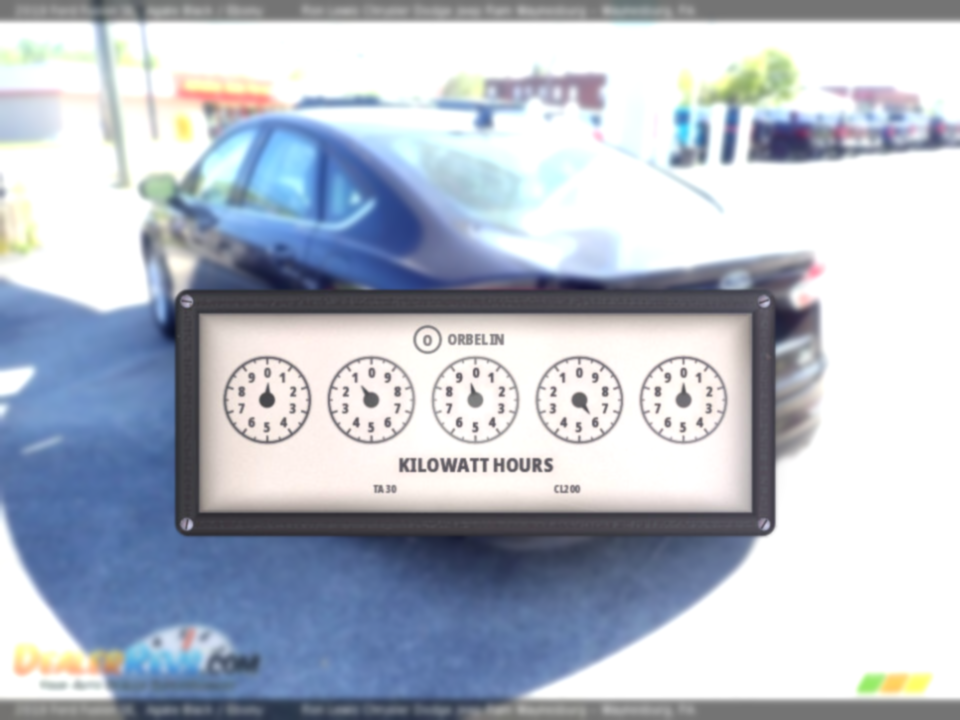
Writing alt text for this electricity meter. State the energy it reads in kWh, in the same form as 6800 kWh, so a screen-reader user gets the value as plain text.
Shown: 960 kWh
